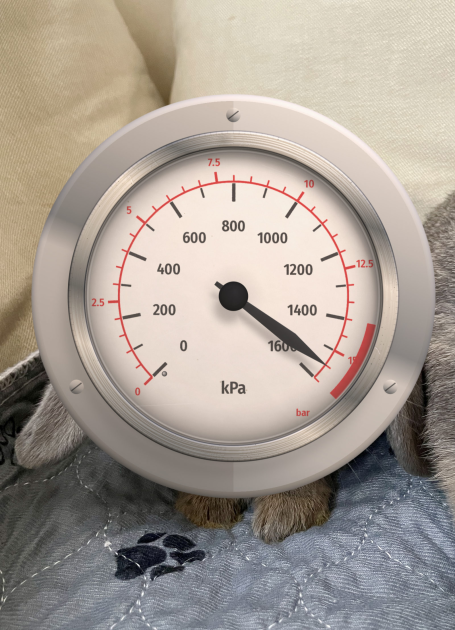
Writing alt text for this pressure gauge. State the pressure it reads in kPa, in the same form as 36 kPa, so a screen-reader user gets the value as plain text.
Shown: 1550 kPa
